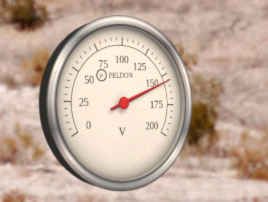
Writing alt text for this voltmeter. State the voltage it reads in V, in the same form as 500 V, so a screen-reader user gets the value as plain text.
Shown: 155 V
